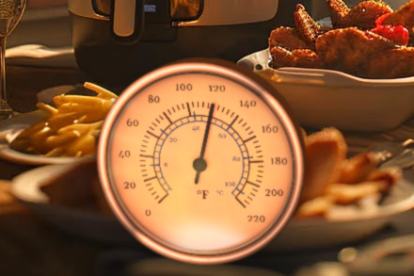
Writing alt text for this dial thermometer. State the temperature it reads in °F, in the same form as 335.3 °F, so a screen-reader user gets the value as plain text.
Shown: 120 °F
